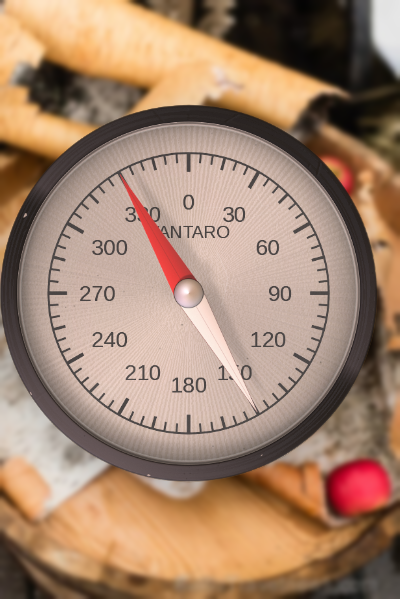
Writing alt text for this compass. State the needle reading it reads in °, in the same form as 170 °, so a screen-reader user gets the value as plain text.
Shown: 330 °
